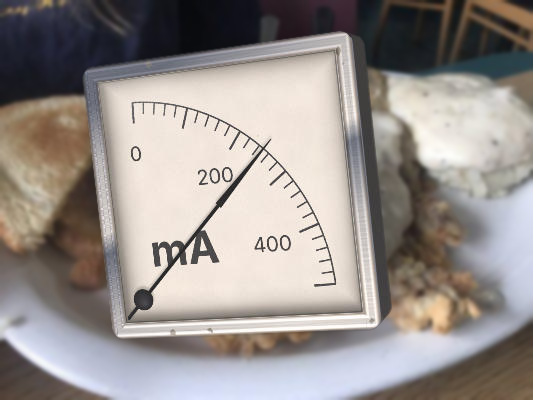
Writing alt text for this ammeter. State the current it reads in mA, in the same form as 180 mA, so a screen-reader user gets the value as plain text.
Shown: 250 mA
